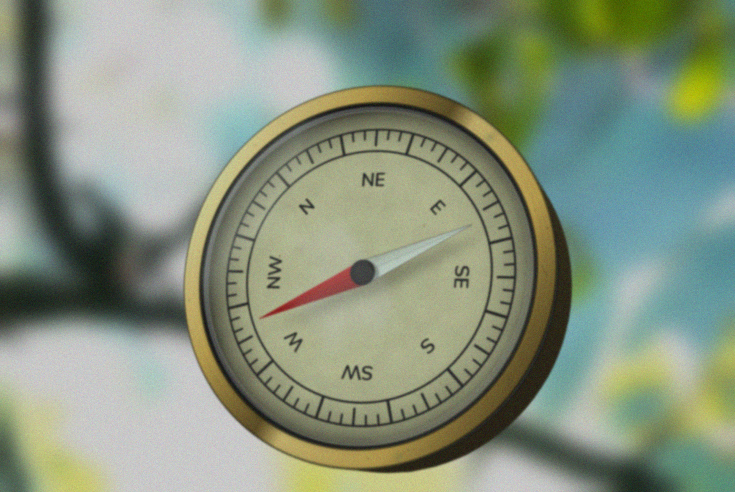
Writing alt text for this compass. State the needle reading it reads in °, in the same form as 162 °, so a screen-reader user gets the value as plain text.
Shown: 290 °
